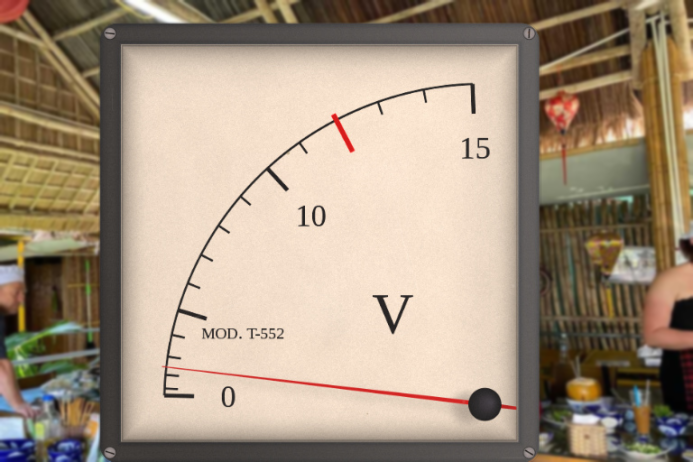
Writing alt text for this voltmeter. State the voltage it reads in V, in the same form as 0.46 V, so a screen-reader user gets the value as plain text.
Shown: 2.5 V
